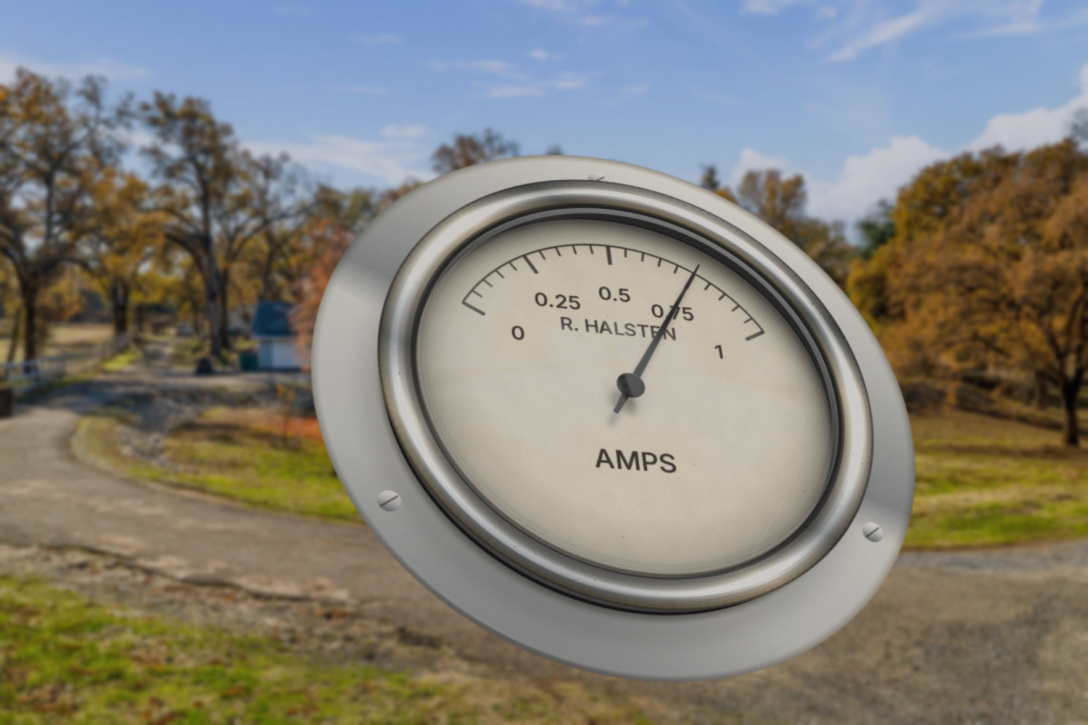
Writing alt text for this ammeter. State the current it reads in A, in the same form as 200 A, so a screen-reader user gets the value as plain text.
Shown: 0.75 A
